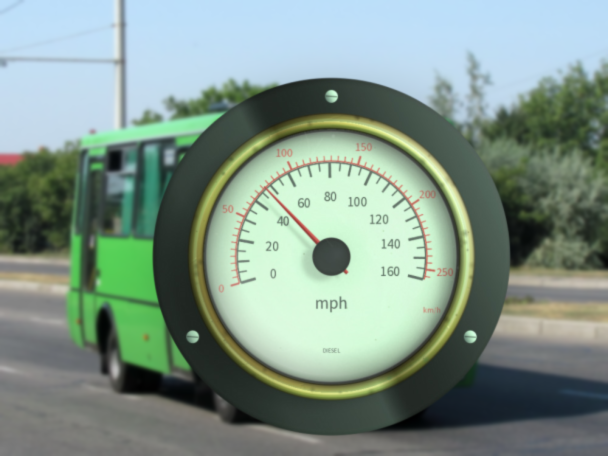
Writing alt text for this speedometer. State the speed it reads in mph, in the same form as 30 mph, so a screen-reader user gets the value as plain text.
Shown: 47.5 mph
